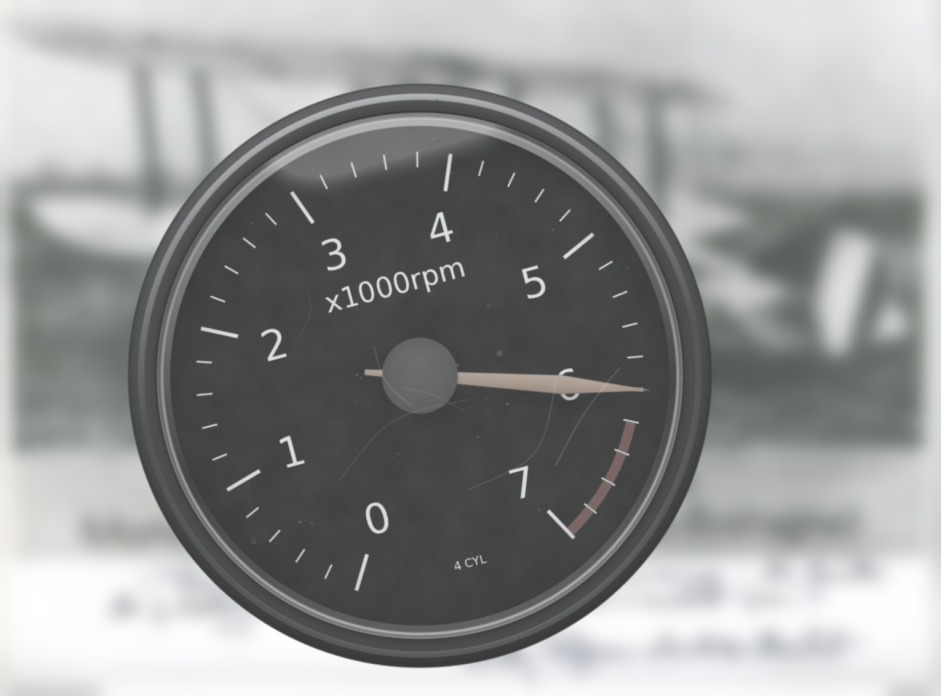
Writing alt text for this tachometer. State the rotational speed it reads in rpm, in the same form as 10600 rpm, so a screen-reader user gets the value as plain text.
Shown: 6000 rpm
